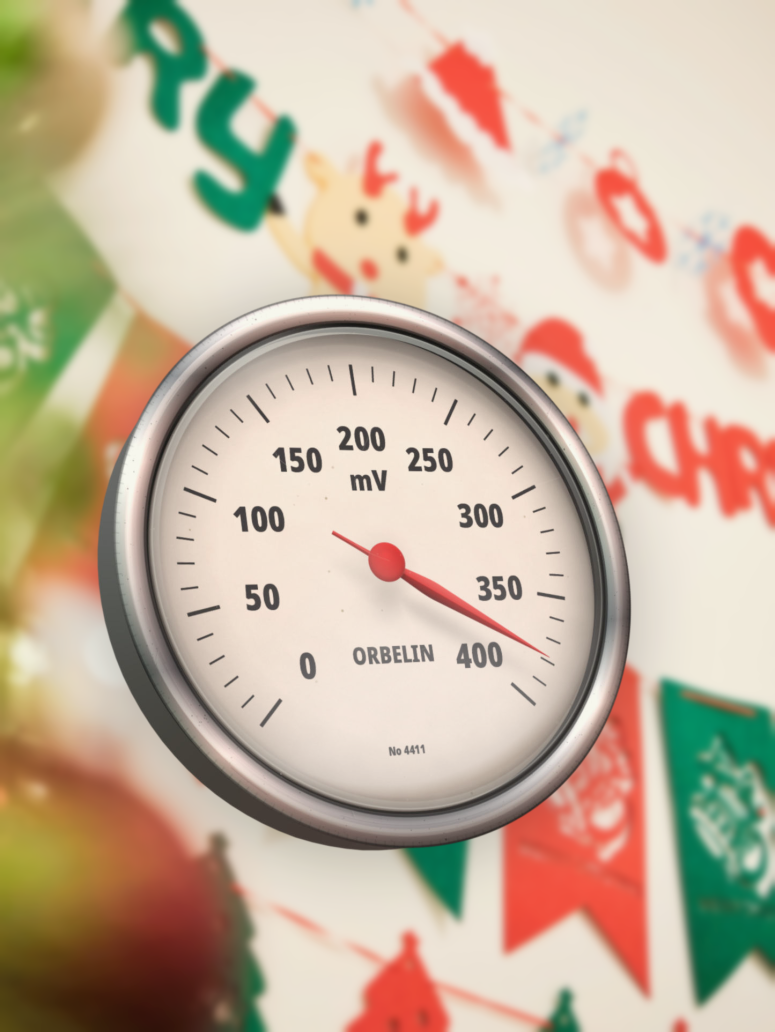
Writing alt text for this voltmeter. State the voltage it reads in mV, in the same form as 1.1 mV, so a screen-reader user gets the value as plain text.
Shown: 380 mV
